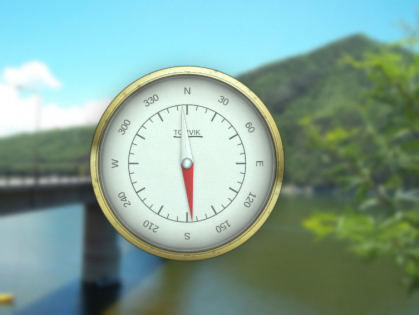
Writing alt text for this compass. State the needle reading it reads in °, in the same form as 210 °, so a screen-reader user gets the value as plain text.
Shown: 175 °
